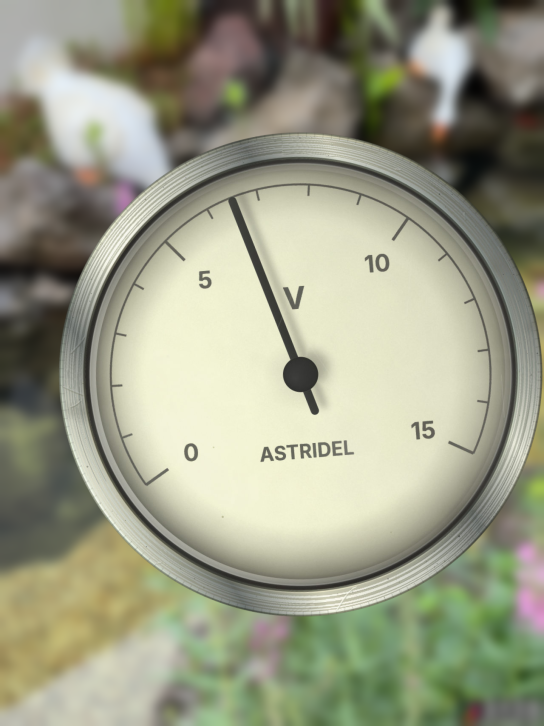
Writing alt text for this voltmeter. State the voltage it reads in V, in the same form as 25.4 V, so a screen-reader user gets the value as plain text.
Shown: 6.5 V
